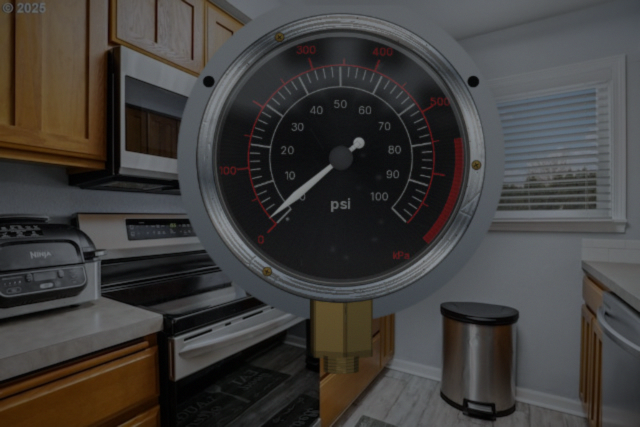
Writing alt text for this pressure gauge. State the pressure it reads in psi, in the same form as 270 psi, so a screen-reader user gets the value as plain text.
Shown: 2 psi
